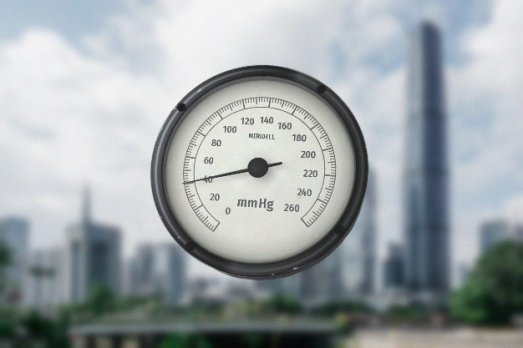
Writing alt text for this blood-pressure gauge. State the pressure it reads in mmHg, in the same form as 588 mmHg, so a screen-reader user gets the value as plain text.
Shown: 40 mmHg
